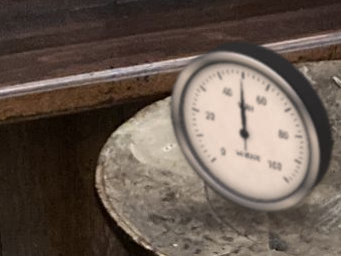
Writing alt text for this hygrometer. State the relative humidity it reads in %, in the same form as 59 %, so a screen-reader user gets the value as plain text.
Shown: 50 %
